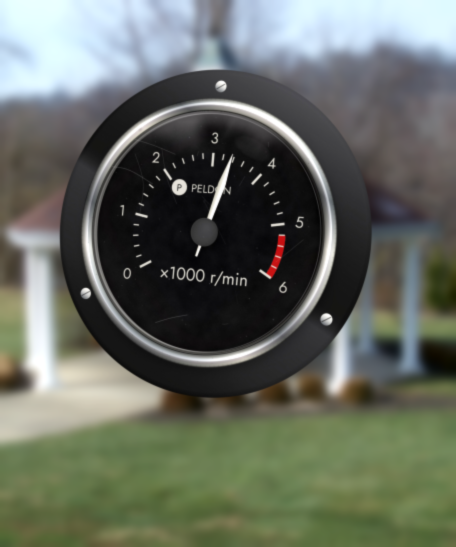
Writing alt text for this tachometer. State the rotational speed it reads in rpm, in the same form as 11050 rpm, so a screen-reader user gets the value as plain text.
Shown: 3400 rpm
